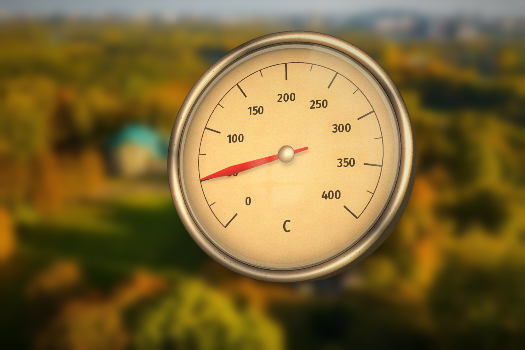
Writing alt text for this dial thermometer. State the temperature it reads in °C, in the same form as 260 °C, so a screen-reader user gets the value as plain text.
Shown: 50 °C
